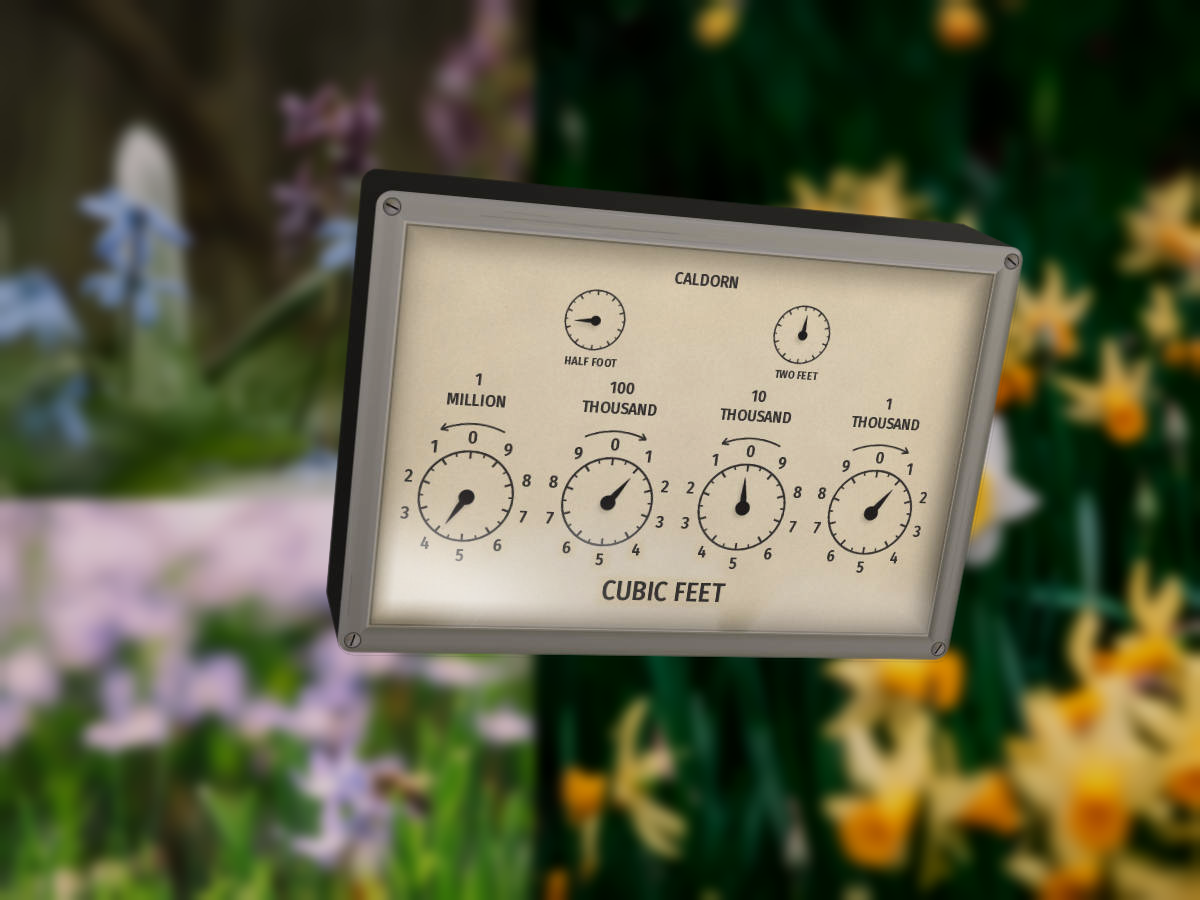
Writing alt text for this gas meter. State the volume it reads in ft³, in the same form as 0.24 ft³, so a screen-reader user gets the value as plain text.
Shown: 410100 ft³
